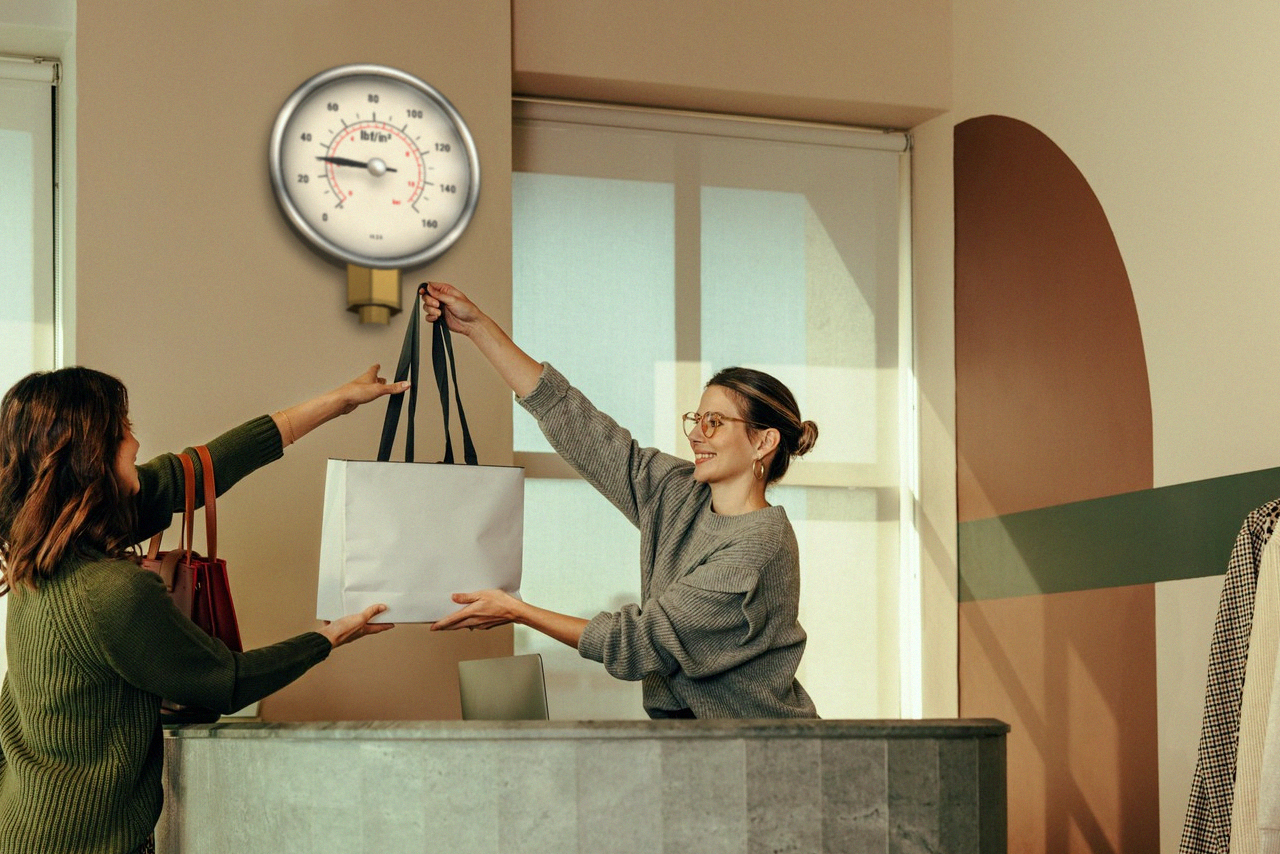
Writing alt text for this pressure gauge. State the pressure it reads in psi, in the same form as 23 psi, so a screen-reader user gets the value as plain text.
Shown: 30 psi
